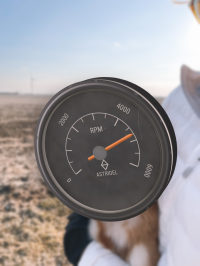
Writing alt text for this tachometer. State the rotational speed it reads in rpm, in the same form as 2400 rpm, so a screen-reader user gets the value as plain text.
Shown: 4750 rpm
